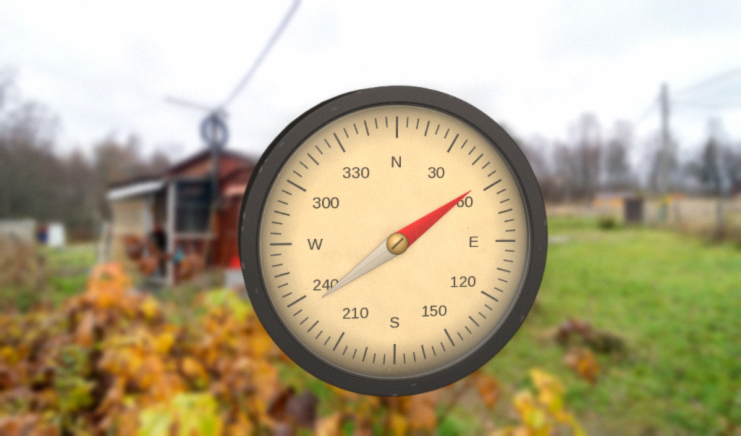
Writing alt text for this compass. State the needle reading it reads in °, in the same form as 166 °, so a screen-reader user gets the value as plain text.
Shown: 55 °
